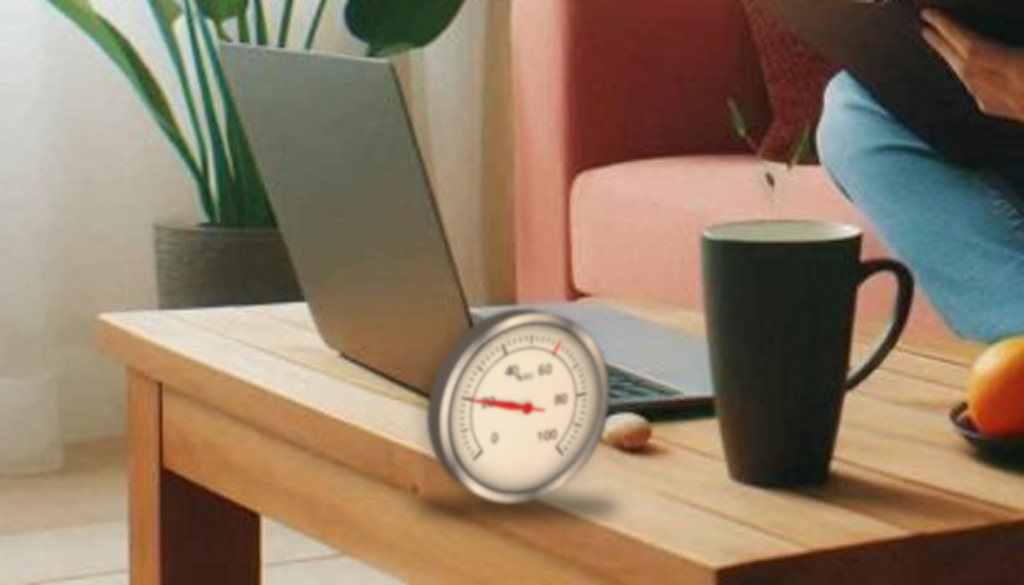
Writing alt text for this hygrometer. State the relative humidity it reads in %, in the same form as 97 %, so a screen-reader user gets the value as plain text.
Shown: 20 %
